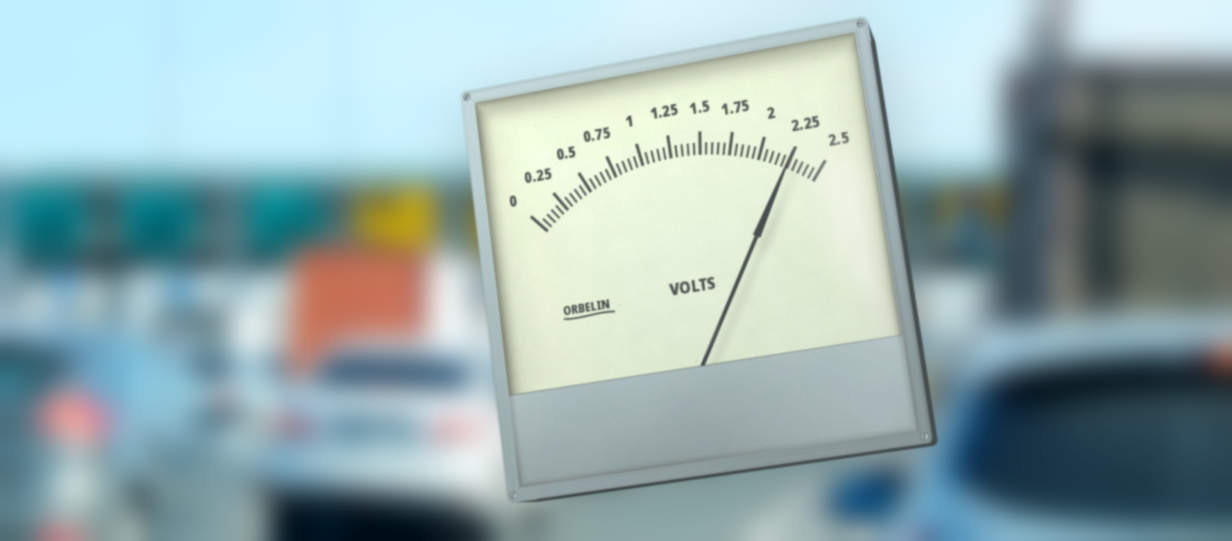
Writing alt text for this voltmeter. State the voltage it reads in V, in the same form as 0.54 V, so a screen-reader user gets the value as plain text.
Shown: 2.25 V
